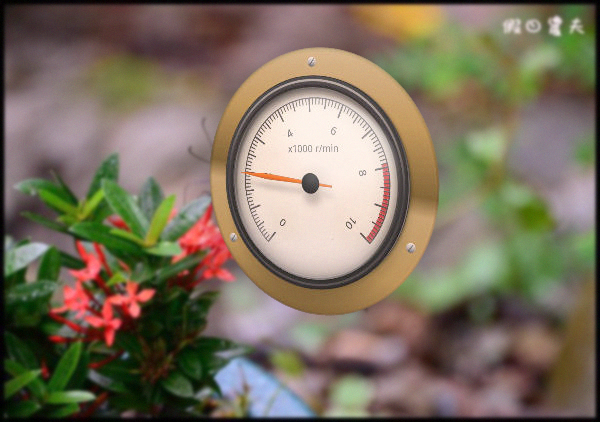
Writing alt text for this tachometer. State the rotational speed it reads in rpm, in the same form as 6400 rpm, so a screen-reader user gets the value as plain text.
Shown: 2000 rpm
